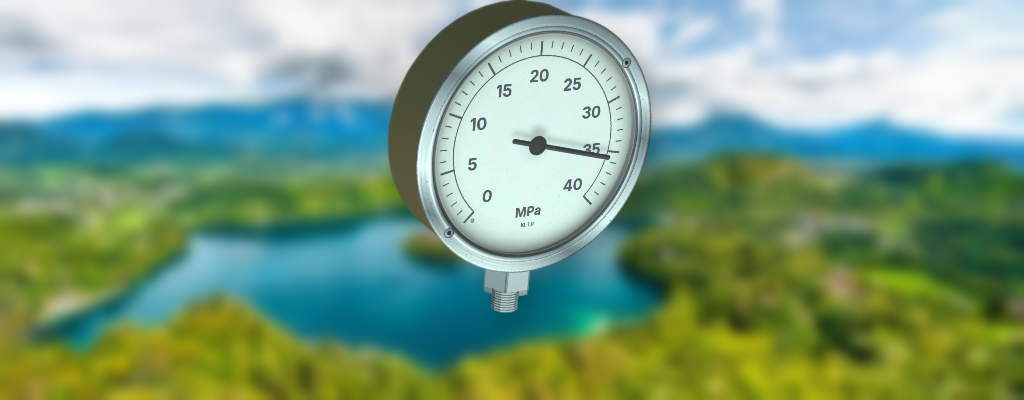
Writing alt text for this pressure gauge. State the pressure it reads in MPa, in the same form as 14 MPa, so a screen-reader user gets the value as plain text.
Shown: 35.5 MPa
